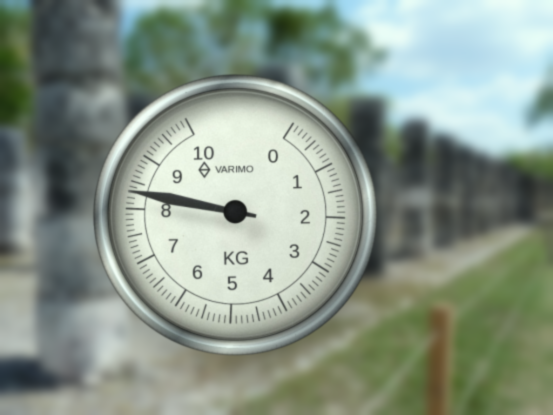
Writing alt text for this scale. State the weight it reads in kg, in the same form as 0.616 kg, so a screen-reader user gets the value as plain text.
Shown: 8.3 kg
